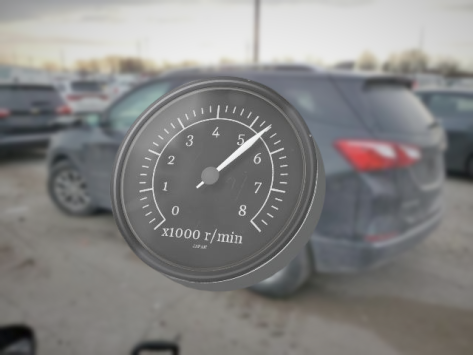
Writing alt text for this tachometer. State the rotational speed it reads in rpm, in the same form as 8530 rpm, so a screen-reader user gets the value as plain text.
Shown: 5400 rpm
